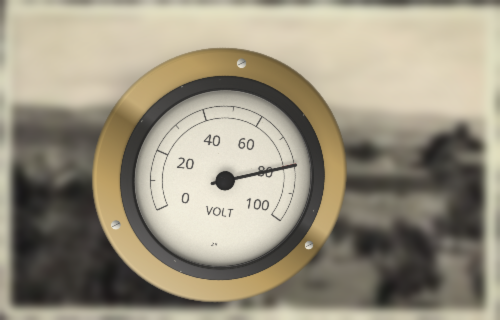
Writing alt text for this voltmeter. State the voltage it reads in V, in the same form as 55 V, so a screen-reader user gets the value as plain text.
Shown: 80 V
